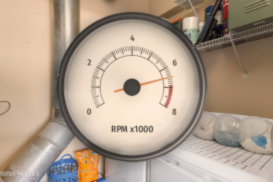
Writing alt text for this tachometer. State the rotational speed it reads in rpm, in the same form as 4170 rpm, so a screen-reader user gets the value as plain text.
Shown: 6500 rpm
